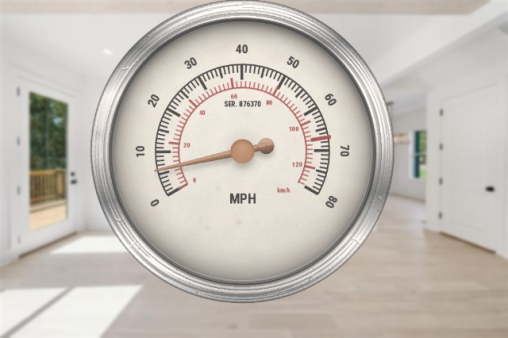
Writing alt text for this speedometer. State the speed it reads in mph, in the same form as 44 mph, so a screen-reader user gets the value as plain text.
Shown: 6 mph
